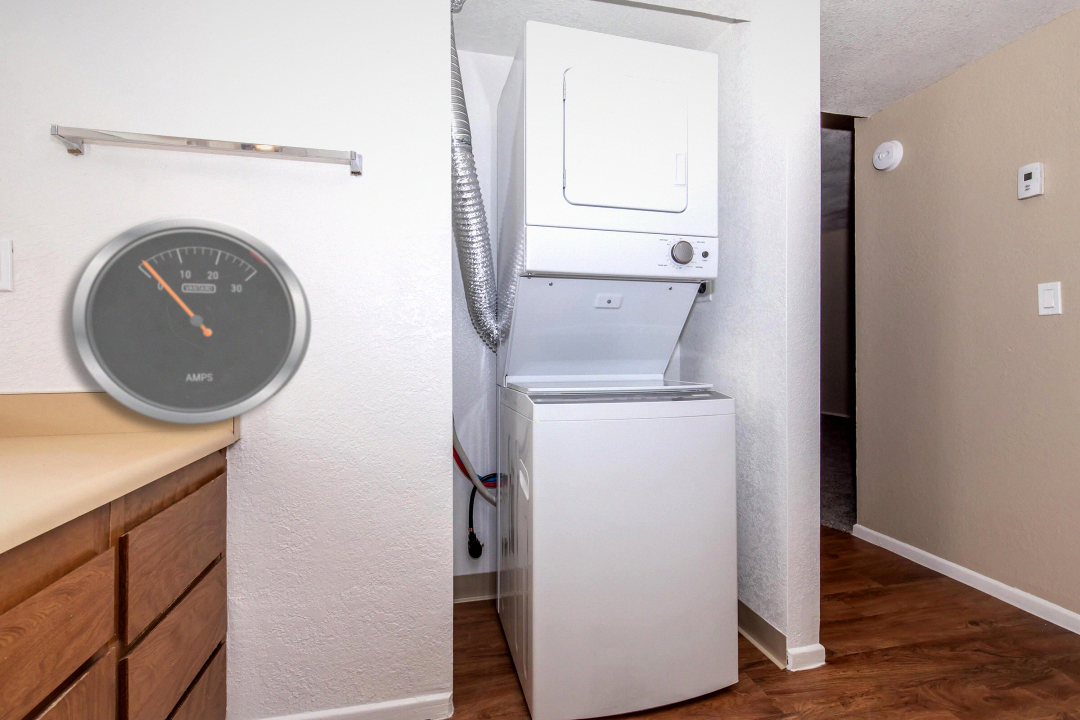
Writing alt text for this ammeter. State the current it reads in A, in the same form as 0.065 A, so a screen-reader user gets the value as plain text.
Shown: 2 A
